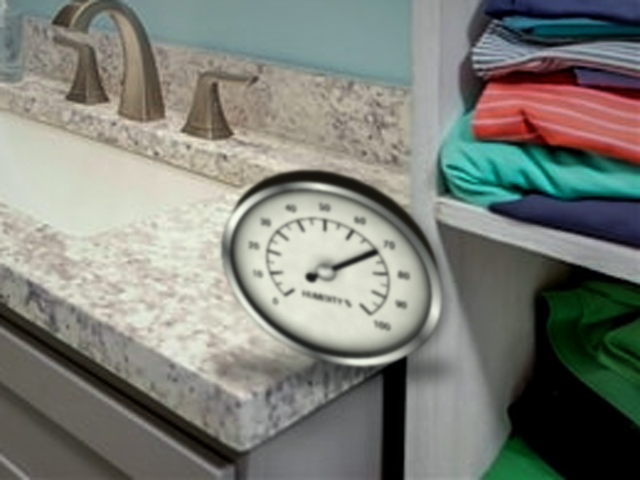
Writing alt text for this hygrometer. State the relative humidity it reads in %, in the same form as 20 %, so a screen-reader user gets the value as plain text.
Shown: 70 %
